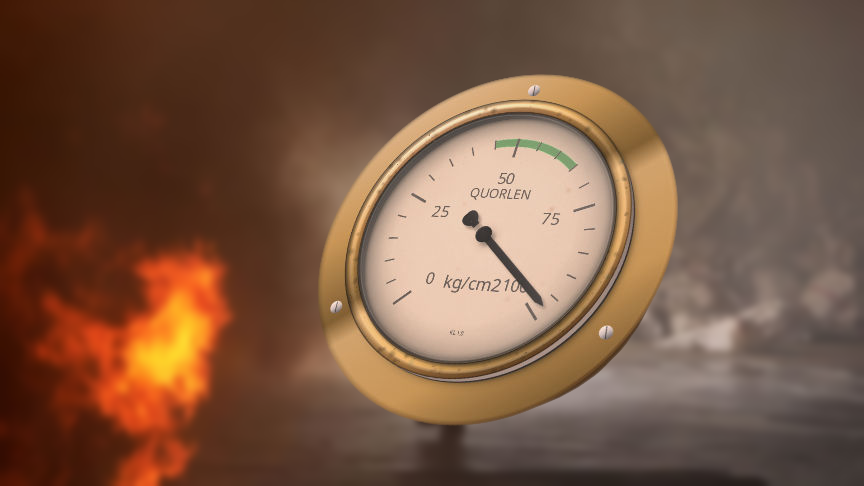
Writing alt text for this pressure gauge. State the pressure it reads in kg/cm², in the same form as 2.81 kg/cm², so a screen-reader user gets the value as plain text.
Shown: 97.5 kg/cm²
